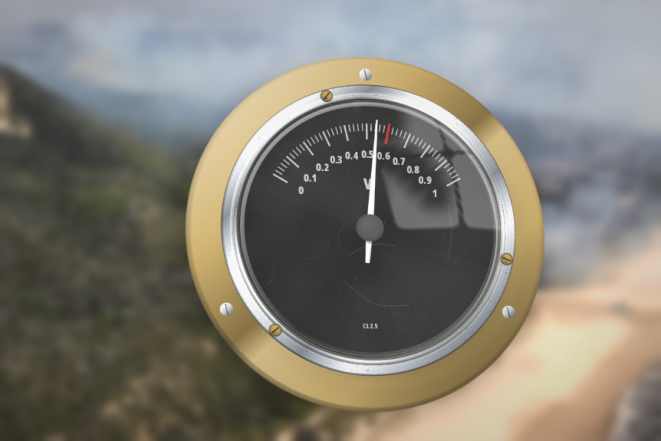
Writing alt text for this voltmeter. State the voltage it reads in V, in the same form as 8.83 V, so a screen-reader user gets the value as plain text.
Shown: 0.54 V
